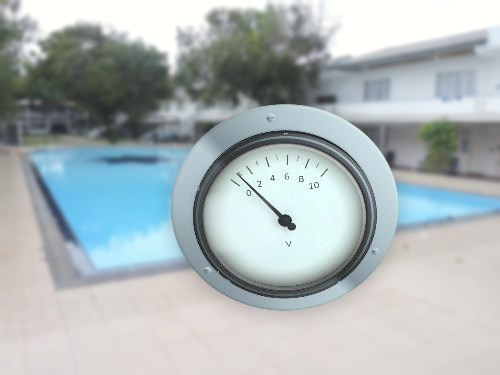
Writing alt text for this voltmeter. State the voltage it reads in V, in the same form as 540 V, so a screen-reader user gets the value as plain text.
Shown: 1 V
